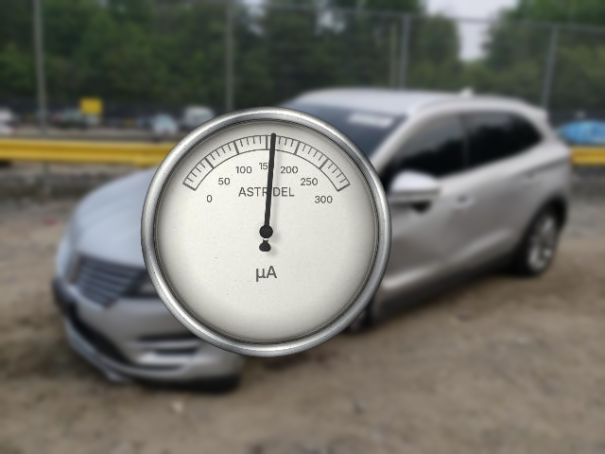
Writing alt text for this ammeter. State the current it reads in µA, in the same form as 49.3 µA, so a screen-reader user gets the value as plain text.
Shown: 160 µA
